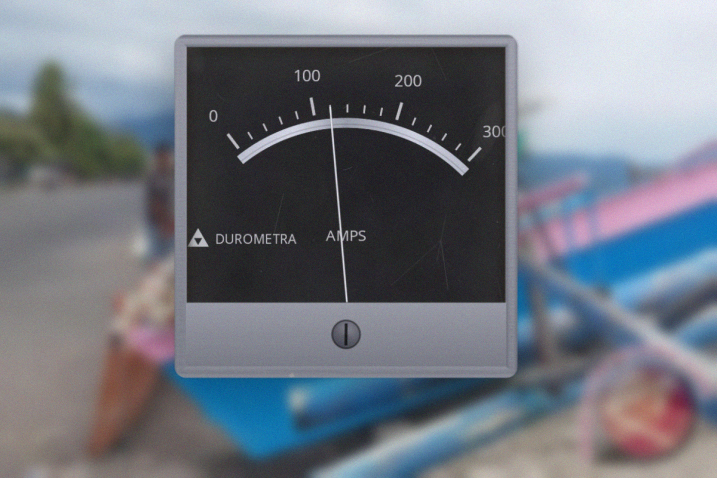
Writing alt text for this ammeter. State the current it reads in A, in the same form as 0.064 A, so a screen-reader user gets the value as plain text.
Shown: 120 A
